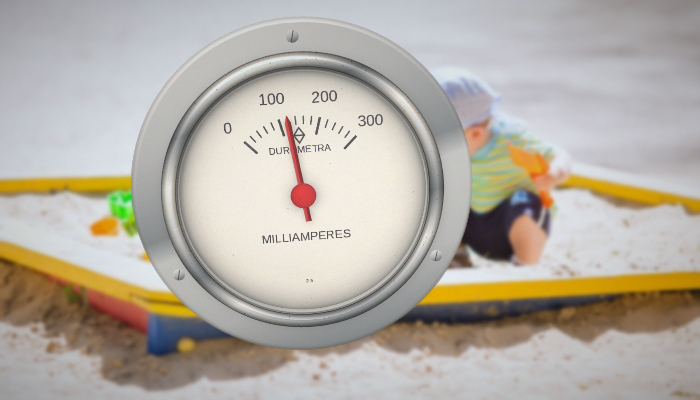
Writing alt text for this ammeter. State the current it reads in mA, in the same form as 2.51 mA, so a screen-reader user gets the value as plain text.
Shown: 120 mA
